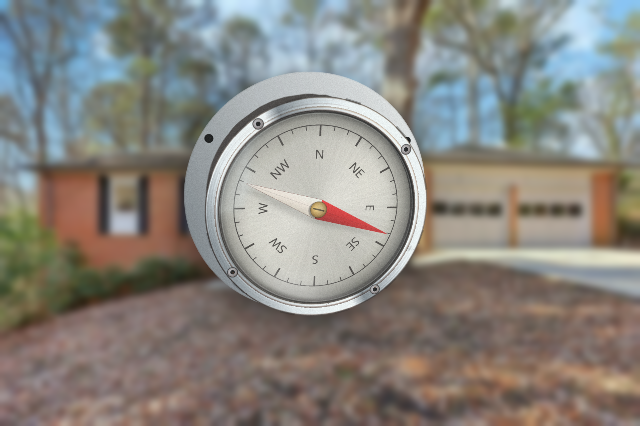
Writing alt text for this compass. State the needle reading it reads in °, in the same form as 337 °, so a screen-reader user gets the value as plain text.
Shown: 110 °
